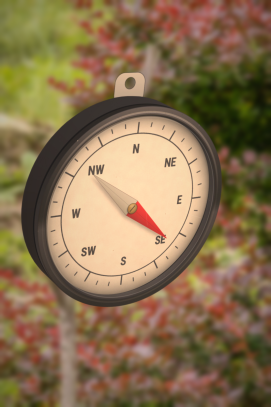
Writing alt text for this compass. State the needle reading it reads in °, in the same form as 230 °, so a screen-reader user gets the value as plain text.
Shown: 130 °
